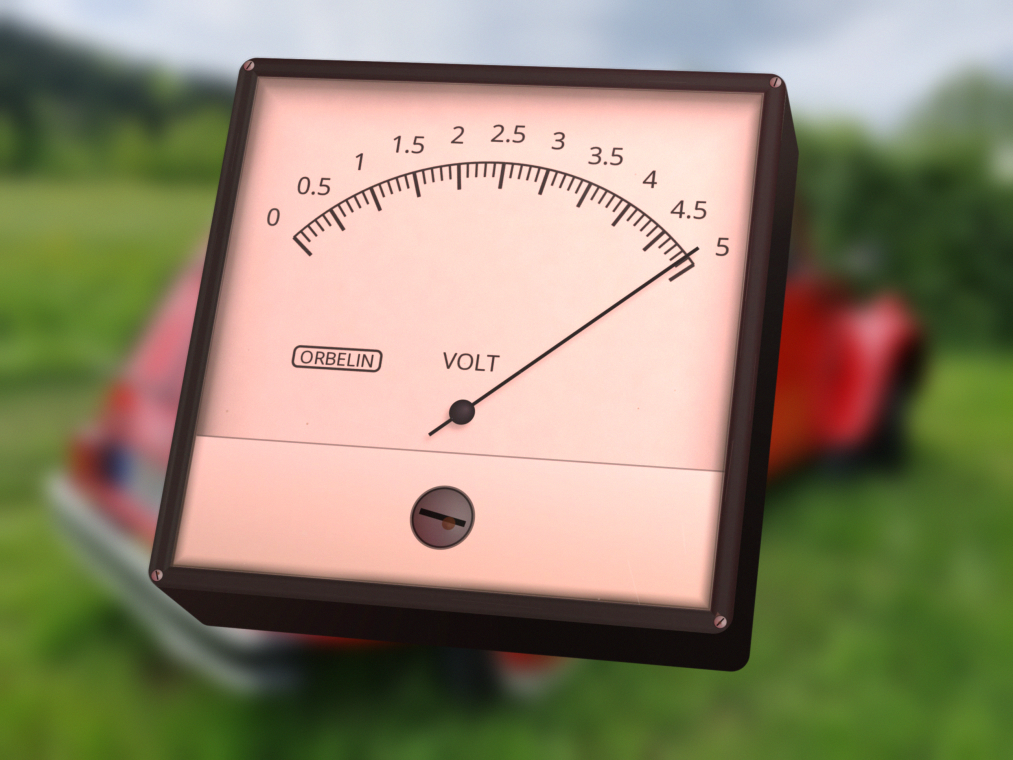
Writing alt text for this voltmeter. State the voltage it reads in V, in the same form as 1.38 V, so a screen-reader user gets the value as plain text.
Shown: 4.9 V
